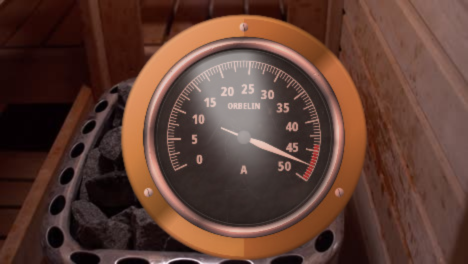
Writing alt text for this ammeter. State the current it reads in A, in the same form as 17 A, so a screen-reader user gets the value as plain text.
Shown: 47.5 A
